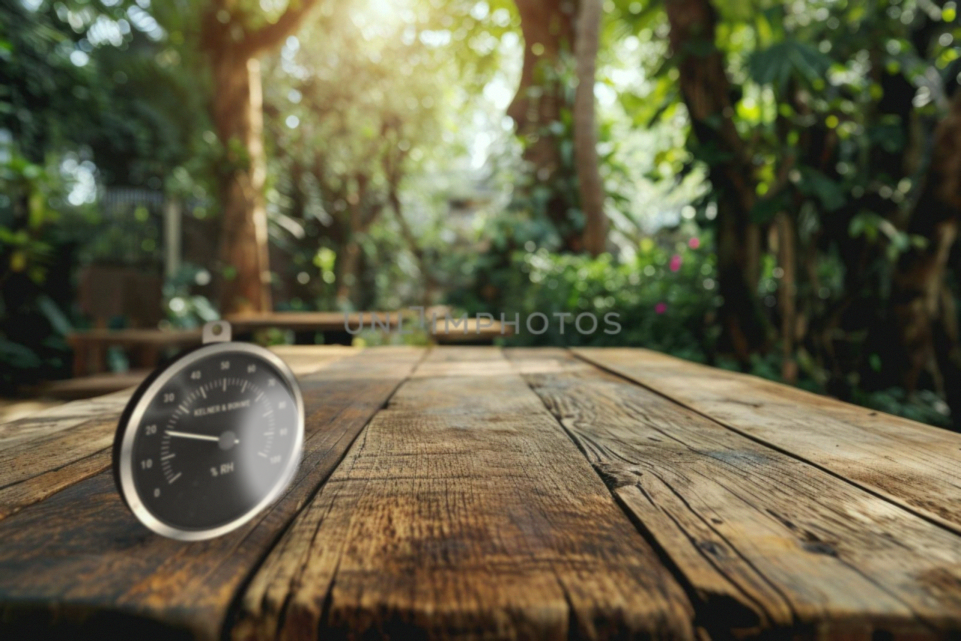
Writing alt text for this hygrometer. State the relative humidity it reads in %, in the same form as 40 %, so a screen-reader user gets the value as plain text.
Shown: 20 %
